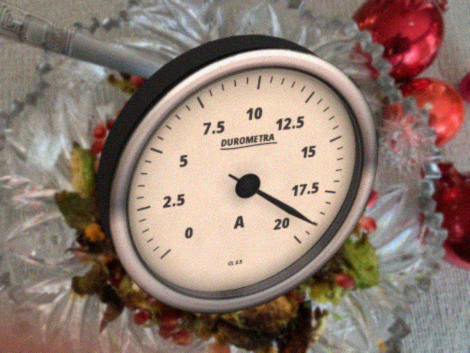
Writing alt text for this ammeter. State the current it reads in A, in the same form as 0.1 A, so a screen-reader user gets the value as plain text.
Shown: 19 A
